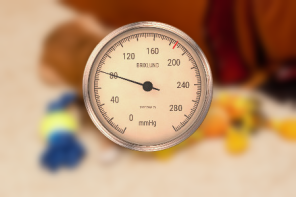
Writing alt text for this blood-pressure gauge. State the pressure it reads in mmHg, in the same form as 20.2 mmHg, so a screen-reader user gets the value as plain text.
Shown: 80 mmHg
